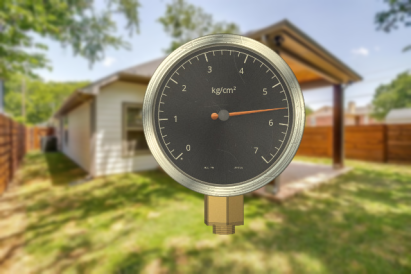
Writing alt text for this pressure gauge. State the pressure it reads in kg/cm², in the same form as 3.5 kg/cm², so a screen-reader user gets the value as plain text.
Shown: 5.6 kg/cm²
